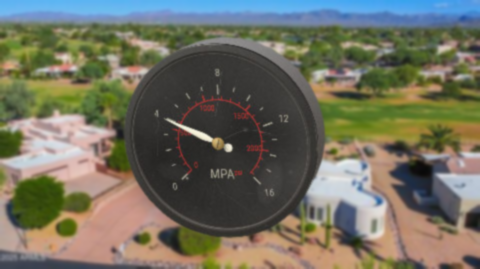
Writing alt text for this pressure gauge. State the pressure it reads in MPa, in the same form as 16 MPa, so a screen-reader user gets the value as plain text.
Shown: 4 MPa
